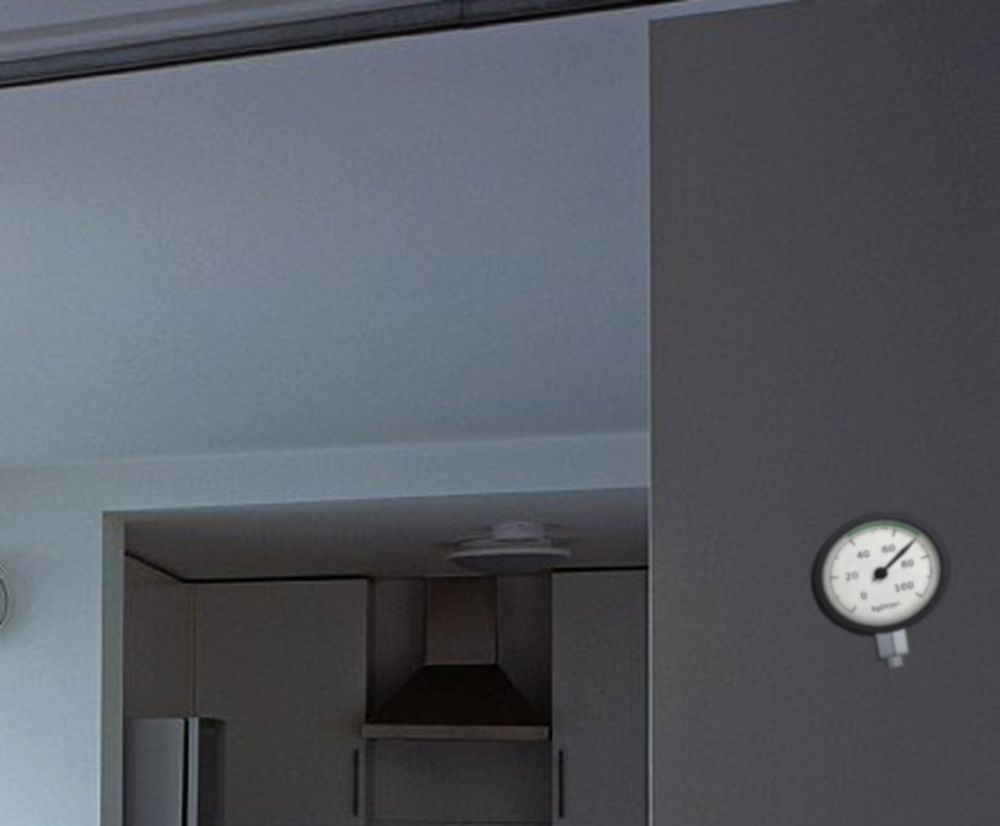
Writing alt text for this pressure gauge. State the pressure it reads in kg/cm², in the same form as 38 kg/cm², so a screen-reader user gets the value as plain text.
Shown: 70 kg/cm²
